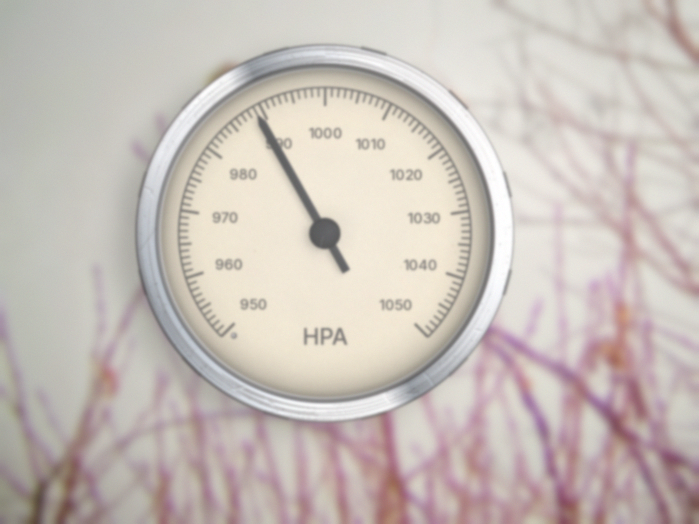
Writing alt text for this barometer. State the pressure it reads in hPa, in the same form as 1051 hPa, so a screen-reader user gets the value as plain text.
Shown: 989 hPa
